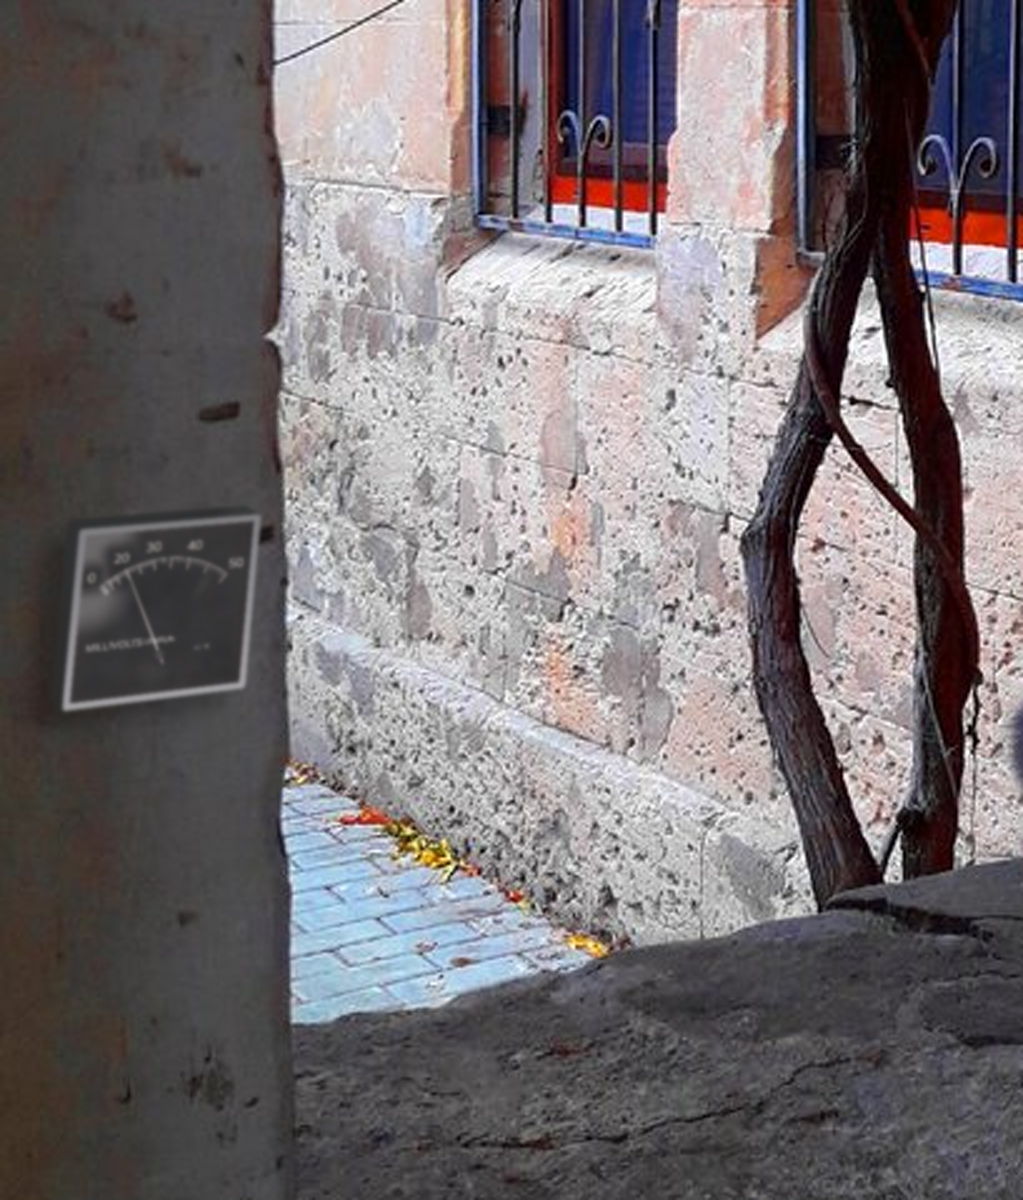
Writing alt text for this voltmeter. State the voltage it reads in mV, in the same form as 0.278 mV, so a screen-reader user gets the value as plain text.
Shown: 20 mV
